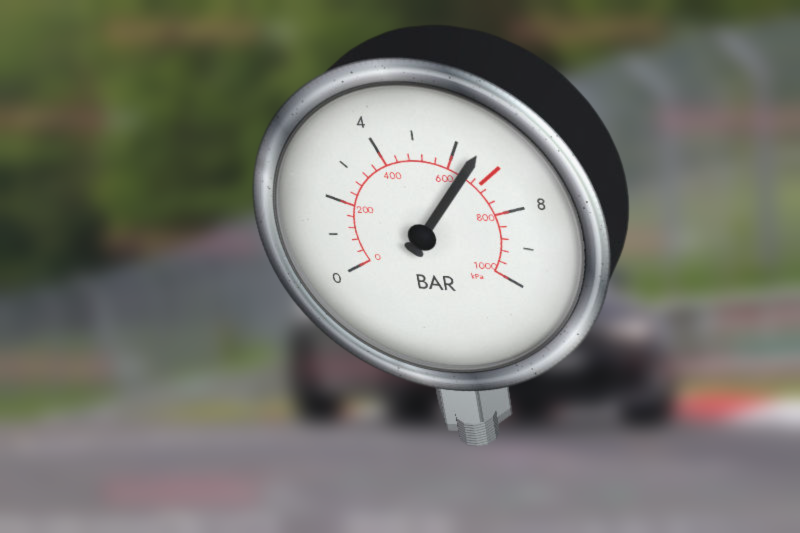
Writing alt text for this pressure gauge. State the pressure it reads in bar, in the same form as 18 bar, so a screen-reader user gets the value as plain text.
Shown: 6.5 bar
